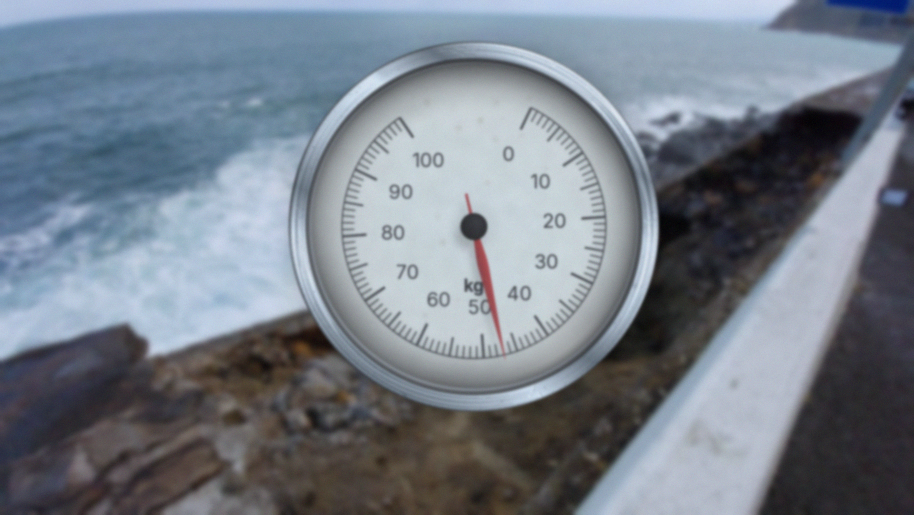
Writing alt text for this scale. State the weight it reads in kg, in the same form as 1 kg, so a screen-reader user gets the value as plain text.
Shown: 47 kg
